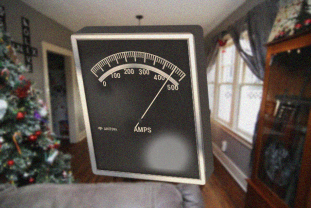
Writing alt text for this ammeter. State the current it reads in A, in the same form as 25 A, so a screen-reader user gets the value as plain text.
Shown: 450 A
